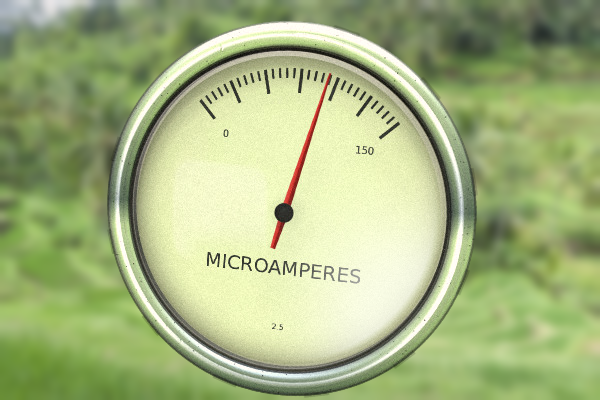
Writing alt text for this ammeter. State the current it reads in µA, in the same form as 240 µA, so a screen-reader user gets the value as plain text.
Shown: 95 µA
